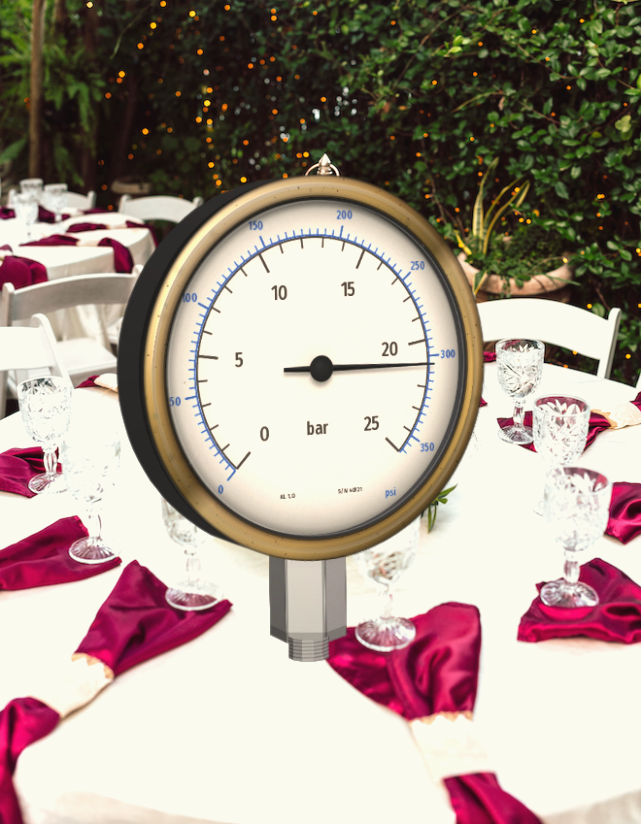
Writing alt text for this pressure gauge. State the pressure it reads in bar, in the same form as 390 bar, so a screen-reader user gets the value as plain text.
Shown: 21 bar
